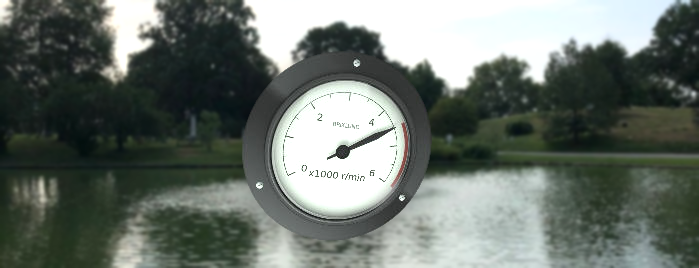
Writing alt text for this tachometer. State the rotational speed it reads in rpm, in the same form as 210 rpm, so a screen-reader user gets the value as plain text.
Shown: 4500 rpm
